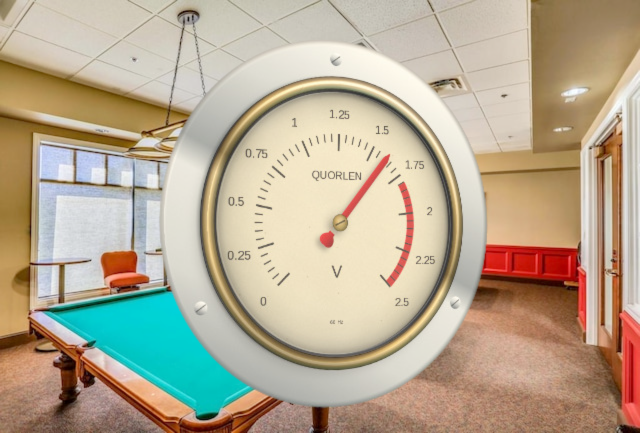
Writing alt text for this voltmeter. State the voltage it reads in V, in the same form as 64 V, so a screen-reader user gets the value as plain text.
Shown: 1.6 V
